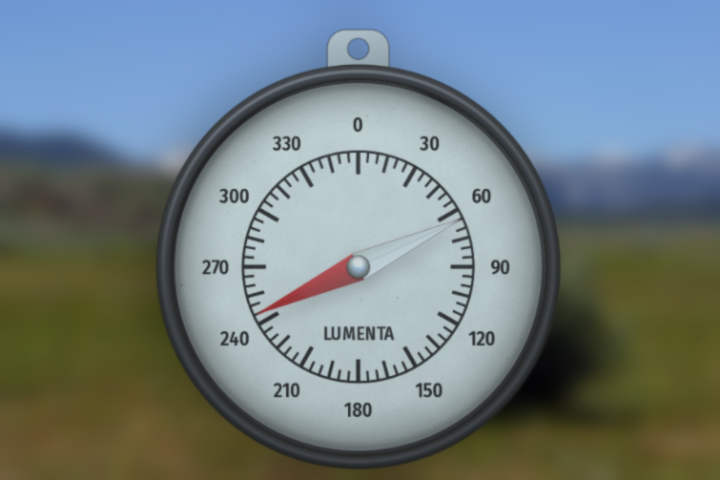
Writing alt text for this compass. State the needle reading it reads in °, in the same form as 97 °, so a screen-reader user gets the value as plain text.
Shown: 245 °
